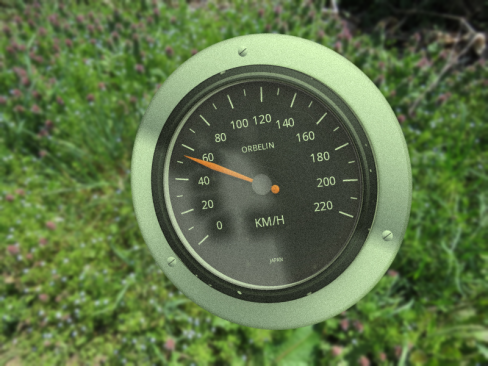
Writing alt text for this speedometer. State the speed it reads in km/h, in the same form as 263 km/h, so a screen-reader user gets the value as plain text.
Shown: 55 km/h
